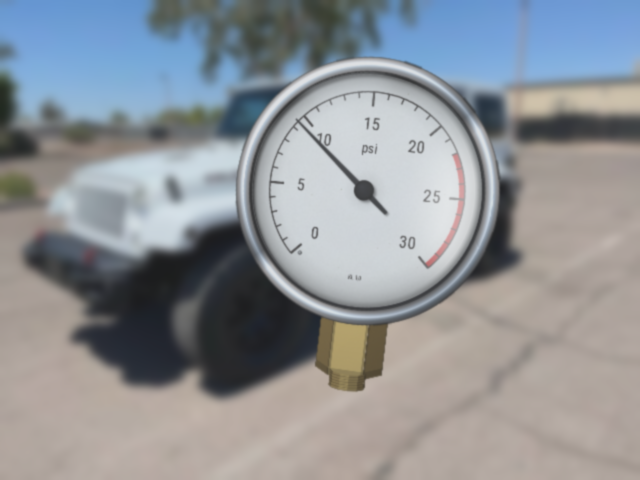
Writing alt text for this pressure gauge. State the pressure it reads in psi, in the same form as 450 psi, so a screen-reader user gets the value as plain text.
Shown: 9.5 psi
